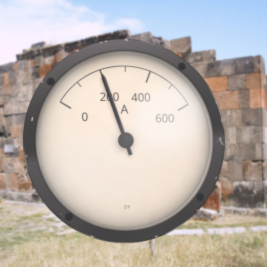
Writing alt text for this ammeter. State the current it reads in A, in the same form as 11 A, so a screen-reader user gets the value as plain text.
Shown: 200 A
